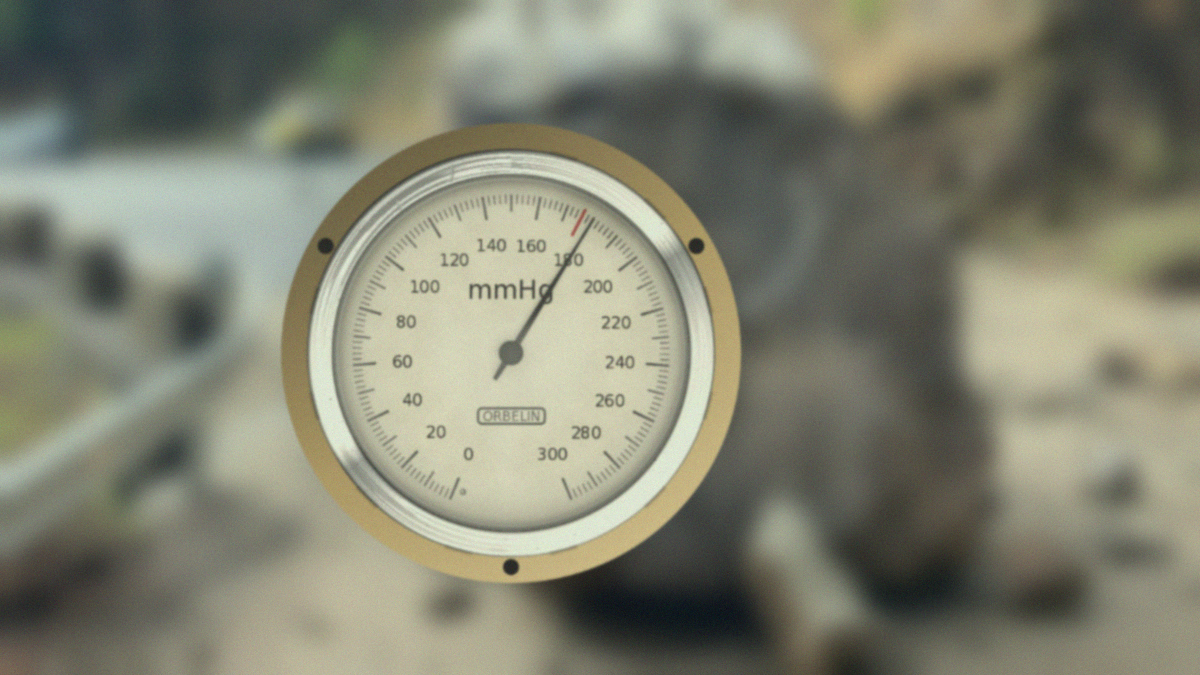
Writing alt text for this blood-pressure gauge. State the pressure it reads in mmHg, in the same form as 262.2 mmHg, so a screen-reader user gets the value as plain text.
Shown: 180 mmHg
